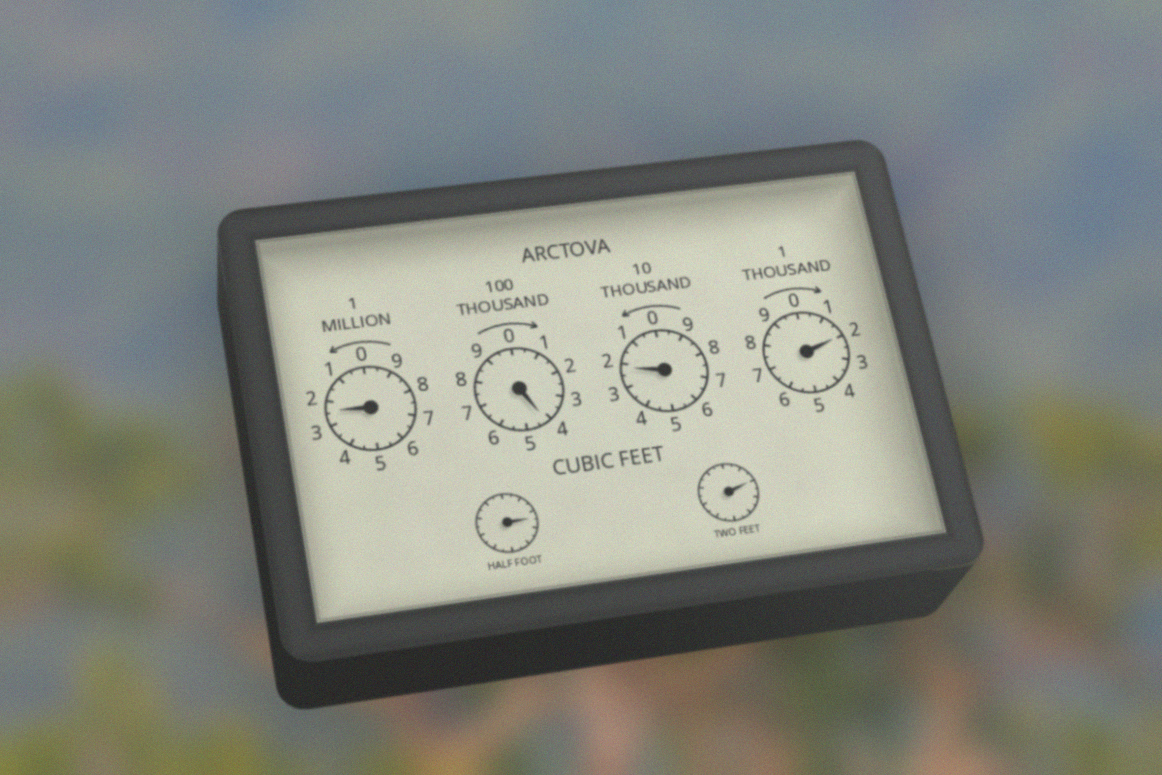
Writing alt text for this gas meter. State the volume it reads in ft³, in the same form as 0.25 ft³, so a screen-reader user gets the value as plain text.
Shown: 242200 ft³
